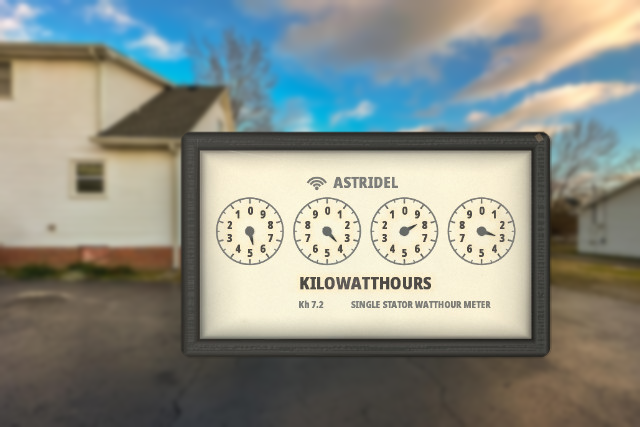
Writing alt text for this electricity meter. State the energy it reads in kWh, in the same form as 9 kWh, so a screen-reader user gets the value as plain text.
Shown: 5383 kWh
